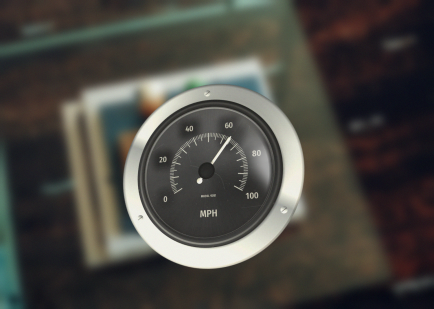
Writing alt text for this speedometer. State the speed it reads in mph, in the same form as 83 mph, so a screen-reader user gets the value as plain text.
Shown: 65 mph
